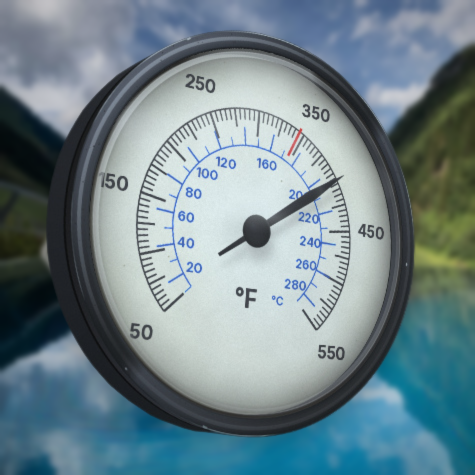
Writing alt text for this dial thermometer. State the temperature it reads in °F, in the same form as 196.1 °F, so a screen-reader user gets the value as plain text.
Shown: 400 °F
